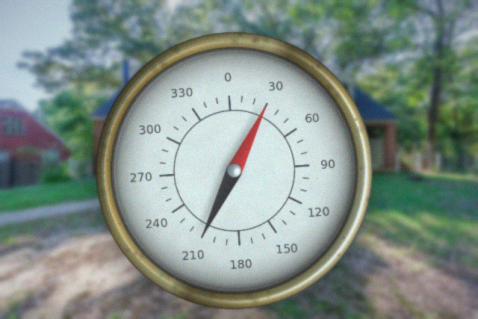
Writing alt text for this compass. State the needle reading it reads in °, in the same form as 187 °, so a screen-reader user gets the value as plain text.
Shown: 30 °
